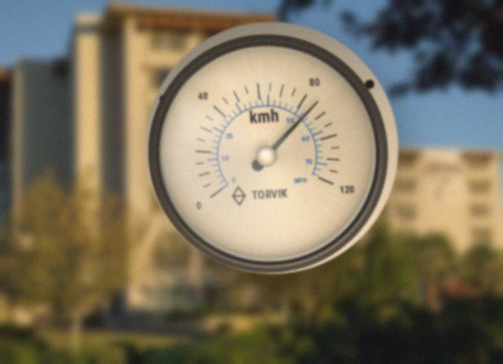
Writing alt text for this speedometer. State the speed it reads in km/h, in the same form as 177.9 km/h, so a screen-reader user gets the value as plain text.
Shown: 85 km/h
